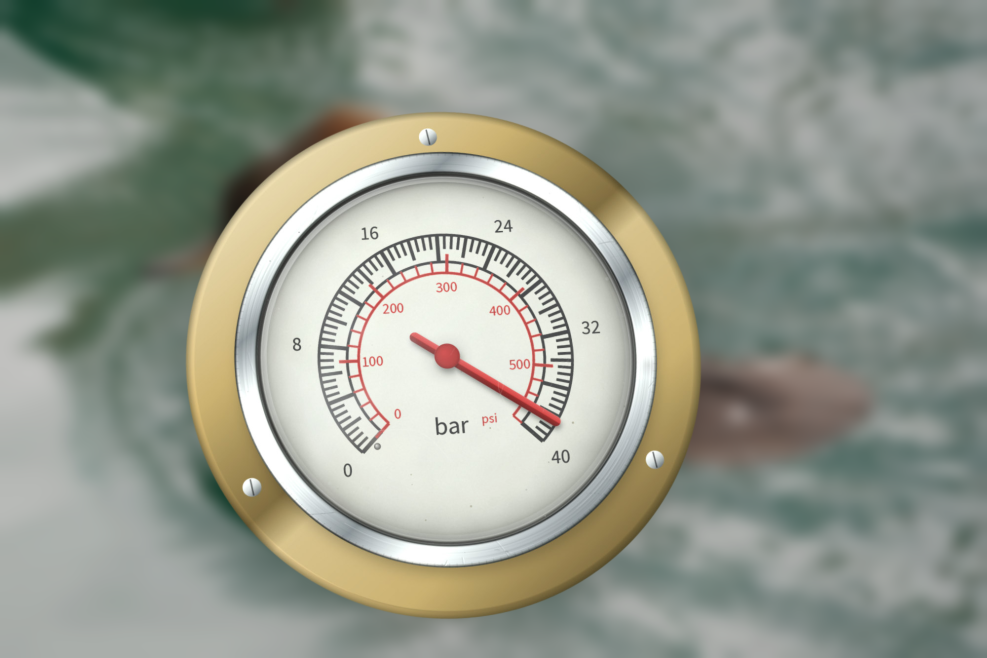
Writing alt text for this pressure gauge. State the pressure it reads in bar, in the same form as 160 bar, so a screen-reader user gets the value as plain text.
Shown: 38.5 bar
